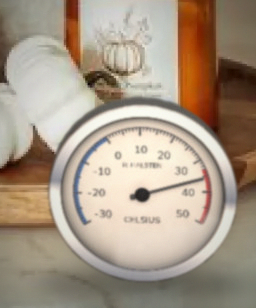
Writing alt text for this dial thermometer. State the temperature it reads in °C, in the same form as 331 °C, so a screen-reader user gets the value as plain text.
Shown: 35 °C
